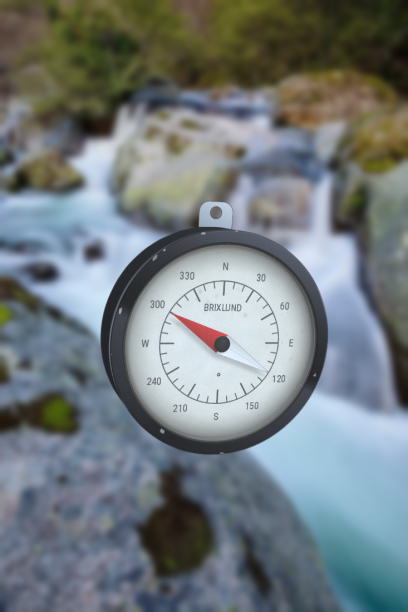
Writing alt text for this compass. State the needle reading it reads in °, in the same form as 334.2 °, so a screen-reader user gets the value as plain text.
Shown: 300 °
